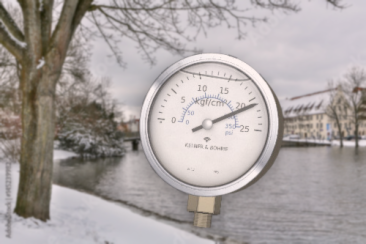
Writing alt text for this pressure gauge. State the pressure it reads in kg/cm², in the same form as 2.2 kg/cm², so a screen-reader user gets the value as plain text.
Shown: 21 kg/cm²
